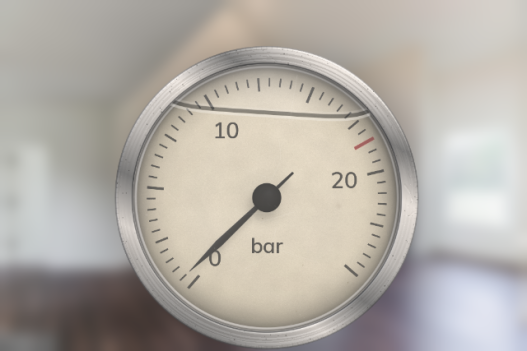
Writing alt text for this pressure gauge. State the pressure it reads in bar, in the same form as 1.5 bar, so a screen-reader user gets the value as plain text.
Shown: 0.5 bar
